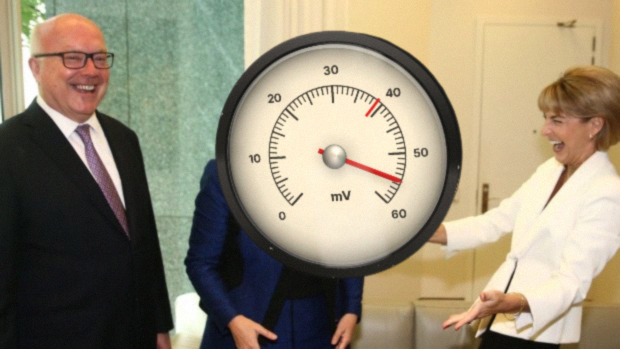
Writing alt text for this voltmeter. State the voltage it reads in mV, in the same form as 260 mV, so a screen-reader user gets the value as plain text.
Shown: 55 mV
